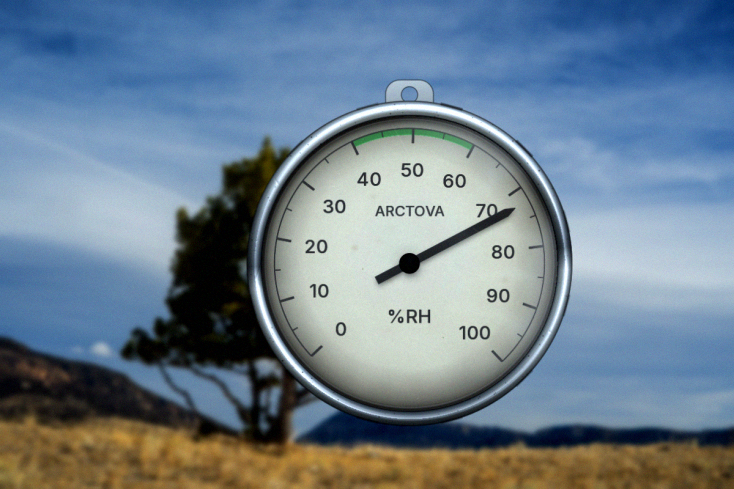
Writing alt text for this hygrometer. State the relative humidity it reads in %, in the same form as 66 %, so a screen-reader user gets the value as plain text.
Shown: 72.5 %
